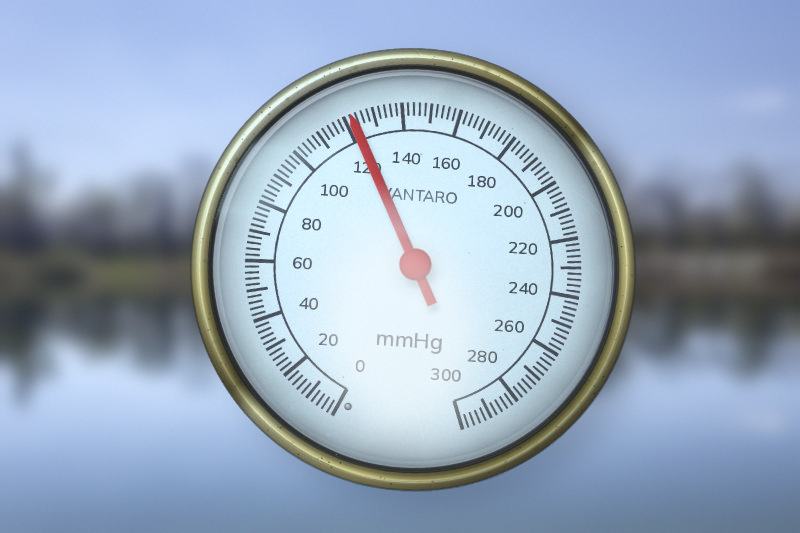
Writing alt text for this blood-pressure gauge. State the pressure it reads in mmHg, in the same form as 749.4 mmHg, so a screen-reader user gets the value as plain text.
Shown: 122 mmHg
